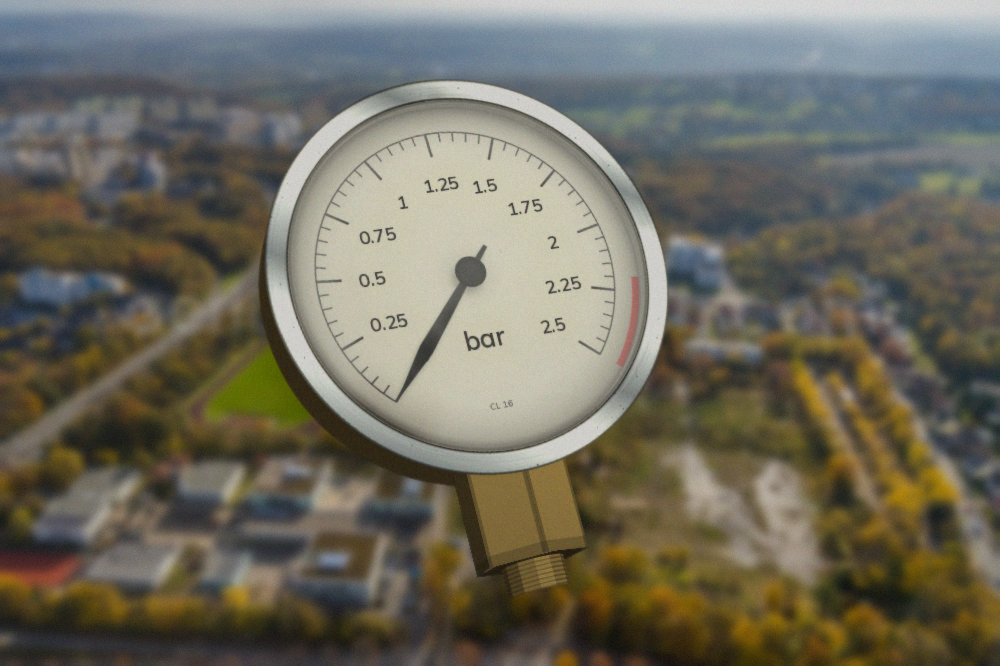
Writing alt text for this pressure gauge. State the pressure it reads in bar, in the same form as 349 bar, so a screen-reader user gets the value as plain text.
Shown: 0 bar
